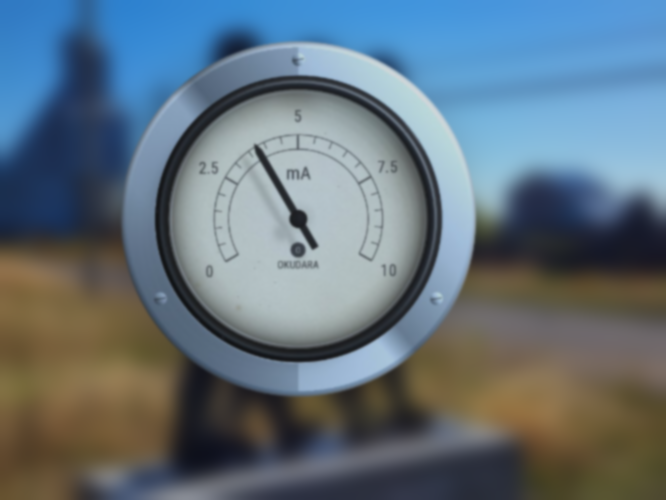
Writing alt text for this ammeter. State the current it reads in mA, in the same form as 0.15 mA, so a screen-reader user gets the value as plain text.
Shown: 3.75 mA
